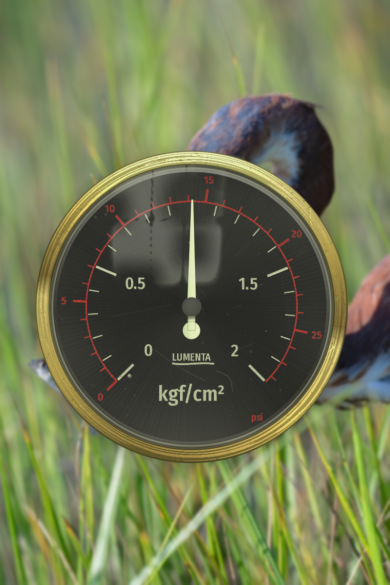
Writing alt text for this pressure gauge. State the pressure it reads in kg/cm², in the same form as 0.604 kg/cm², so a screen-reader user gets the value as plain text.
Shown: 1 kg/cm²
